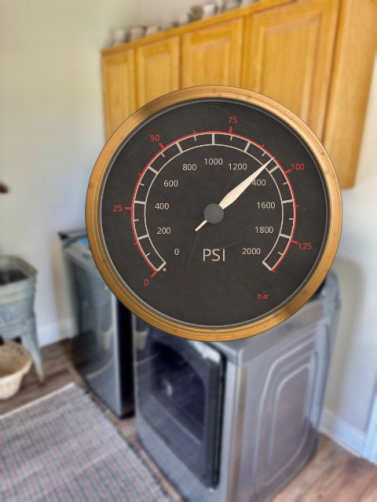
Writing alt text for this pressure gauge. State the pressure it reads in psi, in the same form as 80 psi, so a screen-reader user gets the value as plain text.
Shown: 1350 psi
